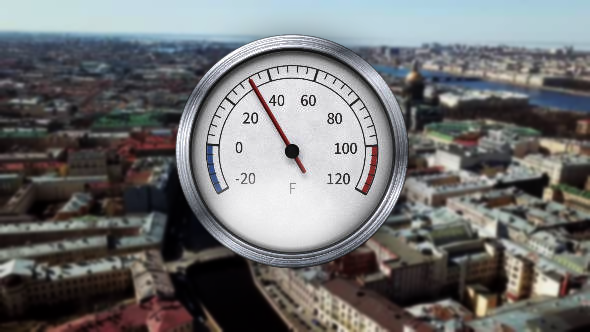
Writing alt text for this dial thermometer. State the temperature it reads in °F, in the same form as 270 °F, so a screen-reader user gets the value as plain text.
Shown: 32 °F
